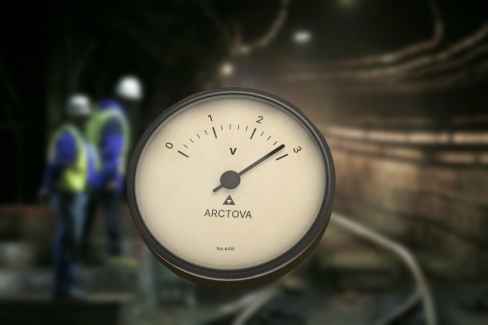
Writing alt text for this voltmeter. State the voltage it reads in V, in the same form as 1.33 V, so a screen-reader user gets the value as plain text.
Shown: 2.8 V
